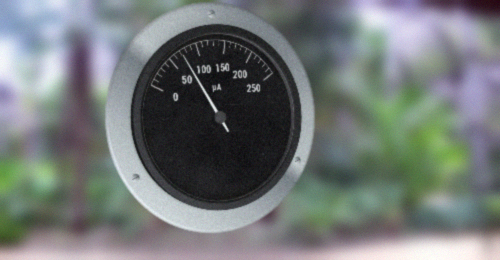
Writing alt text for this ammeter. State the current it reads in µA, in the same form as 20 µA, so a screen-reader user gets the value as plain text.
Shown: 70 µA
